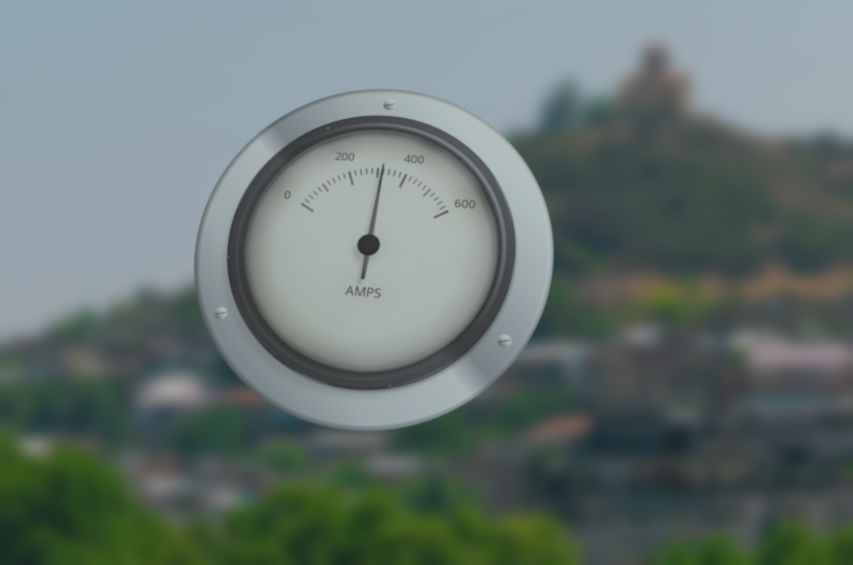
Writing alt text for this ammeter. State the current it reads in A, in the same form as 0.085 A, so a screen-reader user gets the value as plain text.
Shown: 320 A
